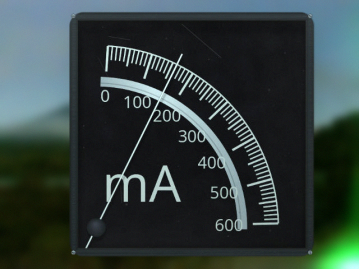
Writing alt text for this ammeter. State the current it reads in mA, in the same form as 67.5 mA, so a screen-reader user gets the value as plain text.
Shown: 160 mA
